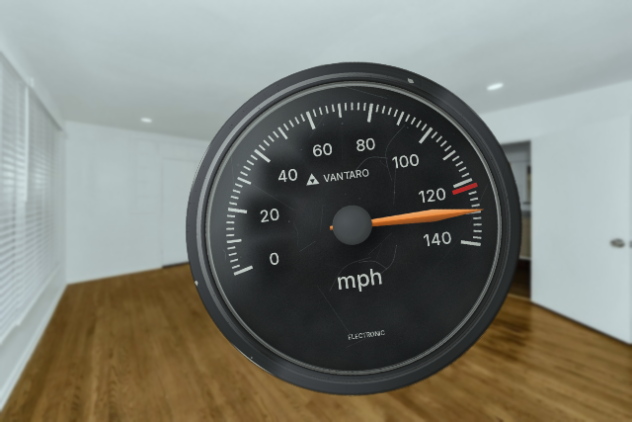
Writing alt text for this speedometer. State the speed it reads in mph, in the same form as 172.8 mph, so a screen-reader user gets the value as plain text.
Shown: 130 mph
